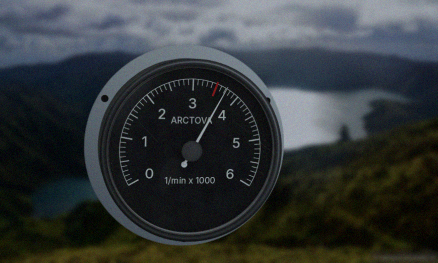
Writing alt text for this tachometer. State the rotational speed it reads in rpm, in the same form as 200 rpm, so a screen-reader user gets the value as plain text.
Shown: 3700 rpm
